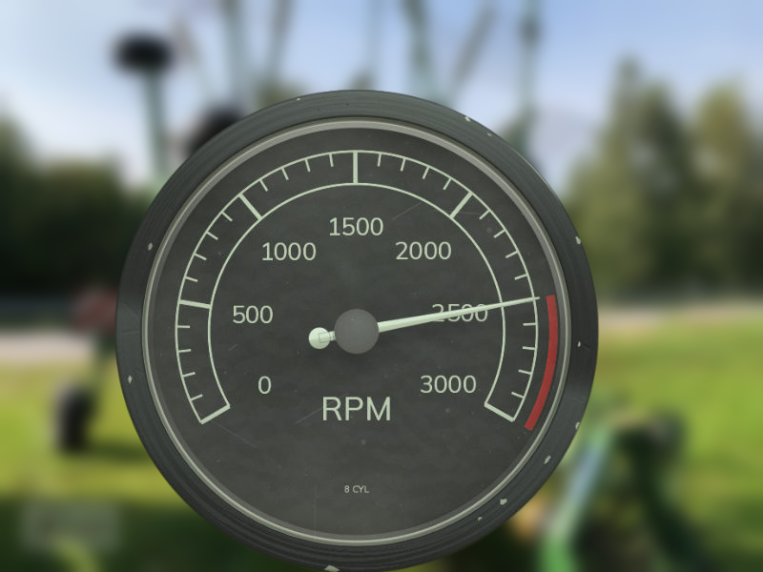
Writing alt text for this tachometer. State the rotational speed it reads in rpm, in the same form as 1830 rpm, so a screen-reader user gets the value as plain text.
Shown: 2500 rpm
